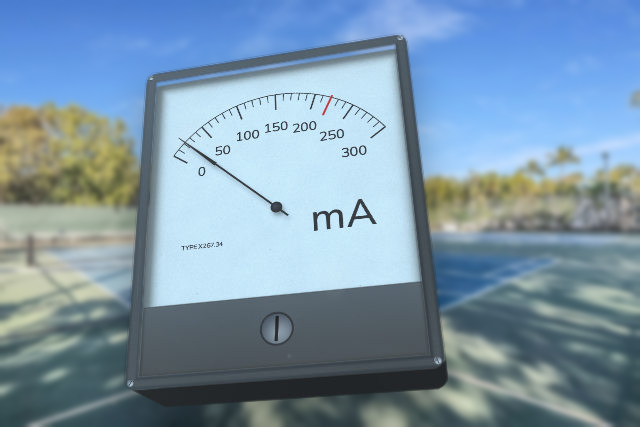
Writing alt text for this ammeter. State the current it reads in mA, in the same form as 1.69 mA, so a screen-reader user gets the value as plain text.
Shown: 20 mA
